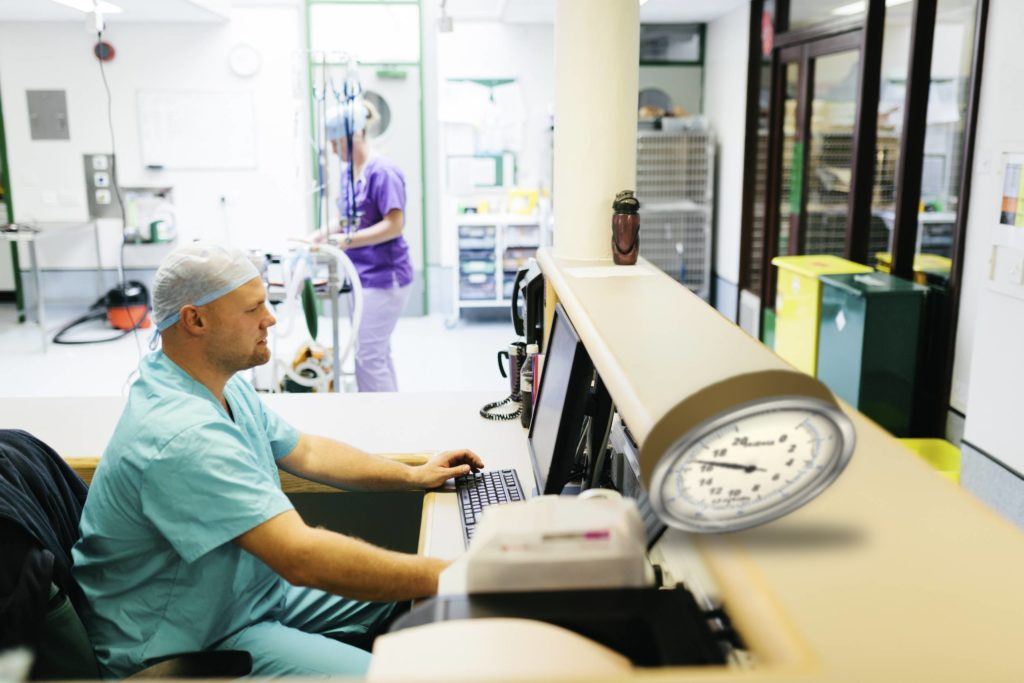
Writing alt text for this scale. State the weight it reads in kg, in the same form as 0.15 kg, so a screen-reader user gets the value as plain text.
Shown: 17 kg
